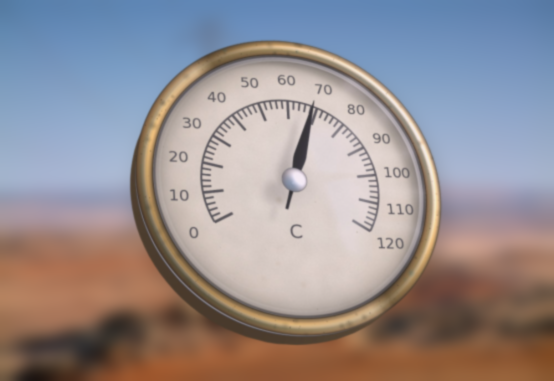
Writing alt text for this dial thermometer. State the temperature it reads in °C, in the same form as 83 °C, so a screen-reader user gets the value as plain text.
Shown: 68 °C
